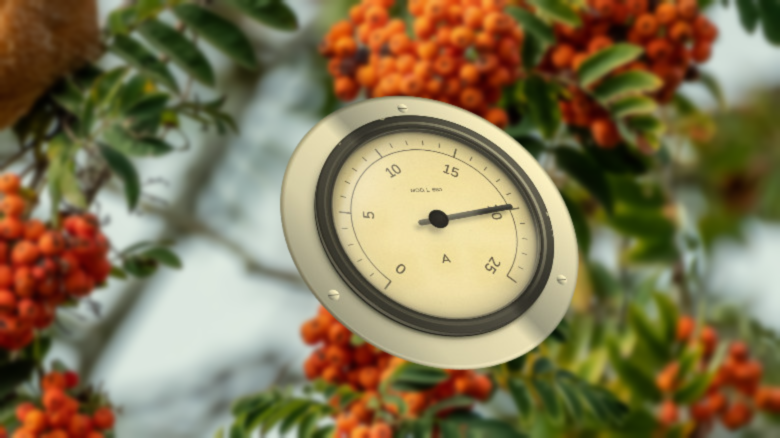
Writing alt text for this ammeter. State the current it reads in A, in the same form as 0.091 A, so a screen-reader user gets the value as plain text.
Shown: 20 A
